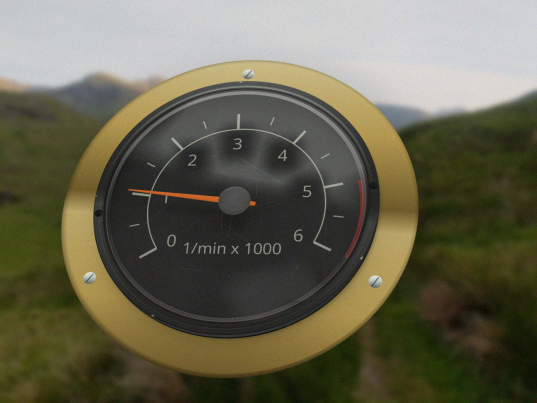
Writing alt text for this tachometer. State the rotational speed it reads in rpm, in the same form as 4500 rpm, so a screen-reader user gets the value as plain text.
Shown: 1000 rpm
